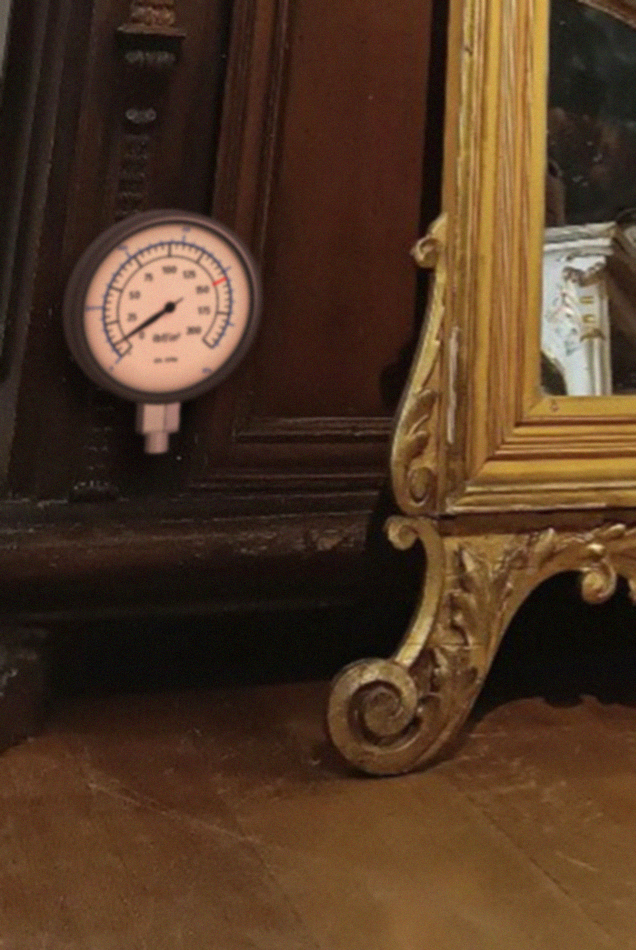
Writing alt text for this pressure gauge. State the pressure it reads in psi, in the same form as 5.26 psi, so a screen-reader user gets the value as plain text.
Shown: 10 psi
